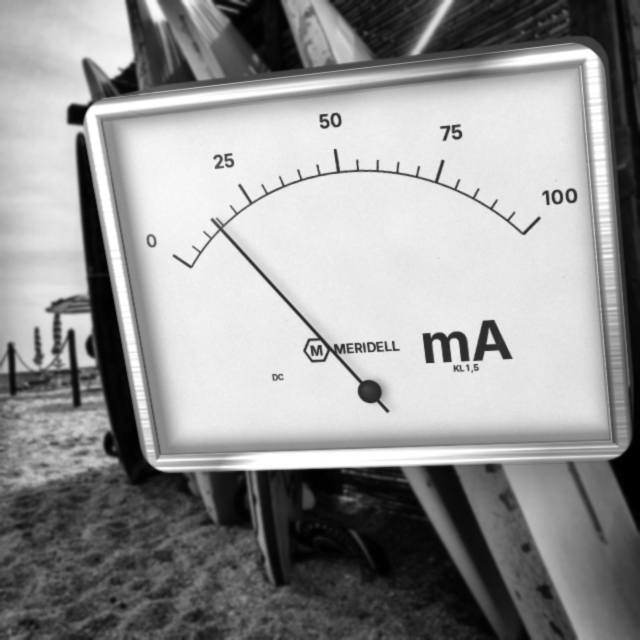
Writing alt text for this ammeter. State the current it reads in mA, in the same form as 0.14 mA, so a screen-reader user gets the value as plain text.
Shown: 15 mA
